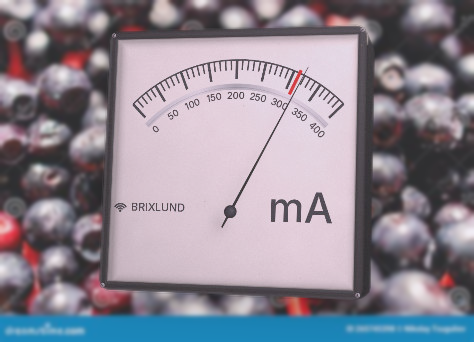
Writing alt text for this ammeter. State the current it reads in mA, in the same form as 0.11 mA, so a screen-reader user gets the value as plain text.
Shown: 320 mA
